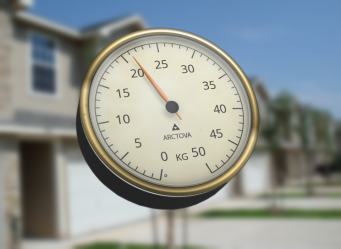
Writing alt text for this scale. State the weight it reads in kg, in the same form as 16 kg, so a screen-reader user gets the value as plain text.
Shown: 21 kg
